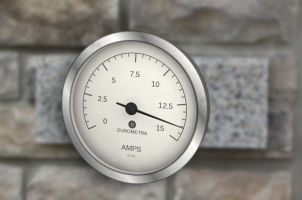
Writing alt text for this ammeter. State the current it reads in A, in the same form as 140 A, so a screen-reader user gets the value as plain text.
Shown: 14 A
